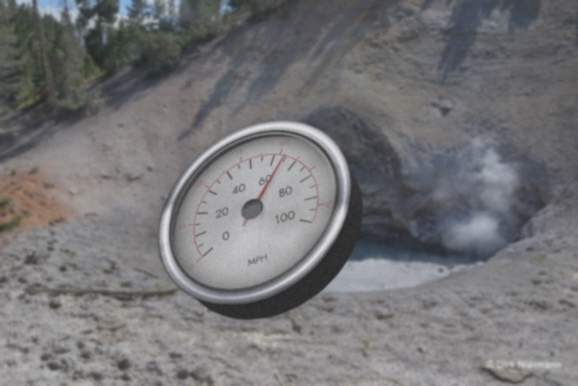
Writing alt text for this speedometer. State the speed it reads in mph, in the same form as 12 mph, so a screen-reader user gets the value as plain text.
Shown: 65 mph
